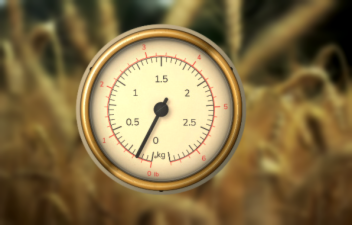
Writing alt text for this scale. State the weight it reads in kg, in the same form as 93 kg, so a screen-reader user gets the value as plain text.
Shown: 0.15 kg
